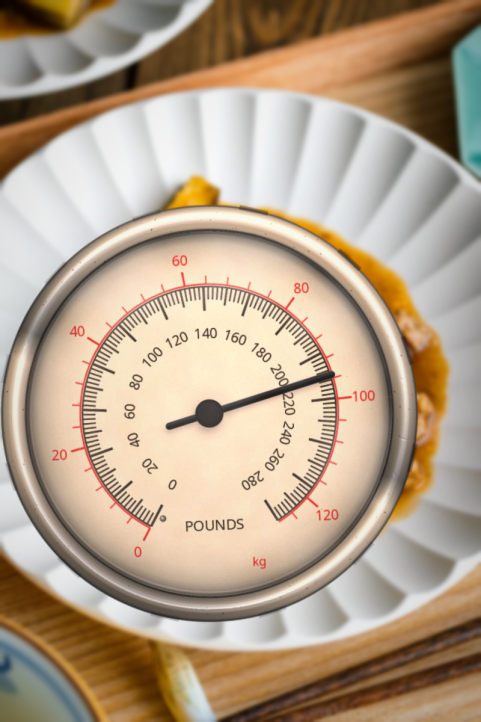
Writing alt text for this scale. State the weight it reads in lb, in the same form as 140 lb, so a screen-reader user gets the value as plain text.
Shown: 210 lb
